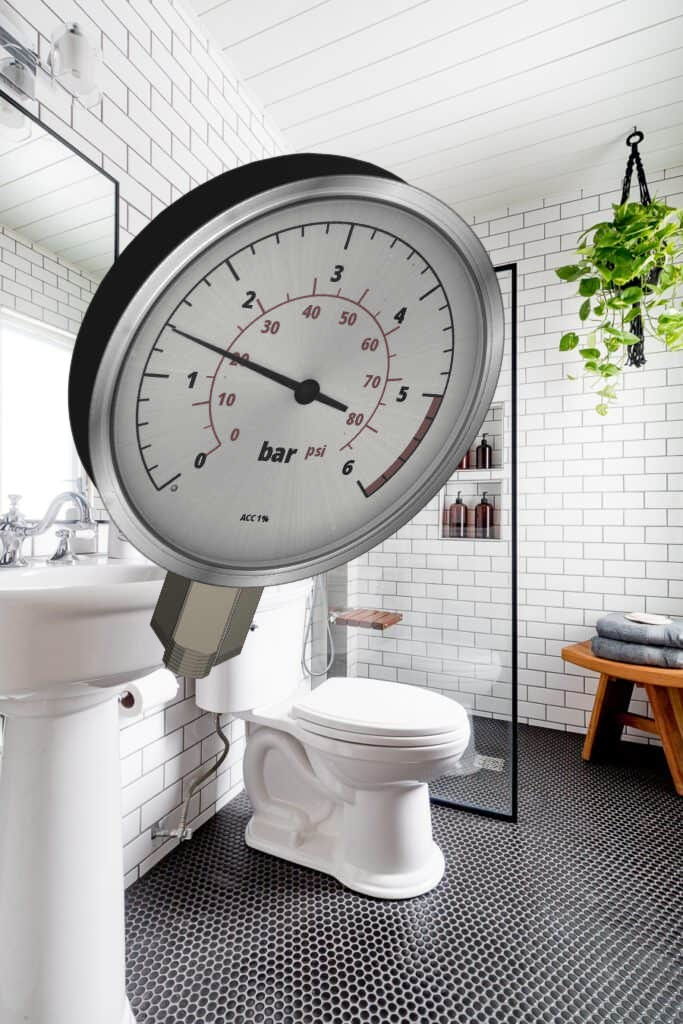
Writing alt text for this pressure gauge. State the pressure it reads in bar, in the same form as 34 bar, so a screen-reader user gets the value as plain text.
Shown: 1.4 bar
